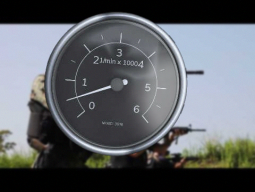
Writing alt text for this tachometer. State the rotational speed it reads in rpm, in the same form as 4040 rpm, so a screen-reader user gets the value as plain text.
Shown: 500 rpm
